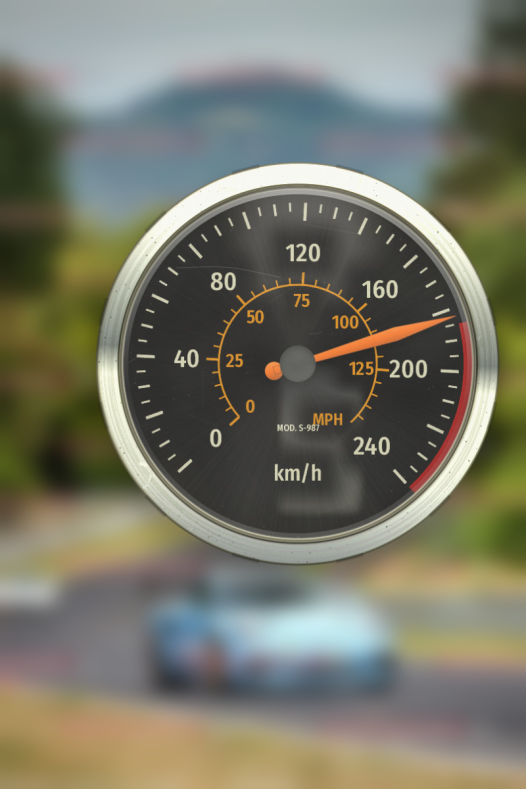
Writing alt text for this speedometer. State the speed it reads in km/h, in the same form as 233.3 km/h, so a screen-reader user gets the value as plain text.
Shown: 182.5 km/h
